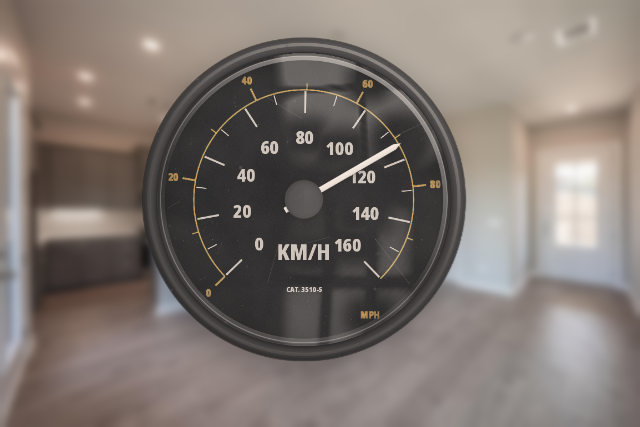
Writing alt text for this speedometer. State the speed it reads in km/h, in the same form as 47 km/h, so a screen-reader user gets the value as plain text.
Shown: 115 km/h
